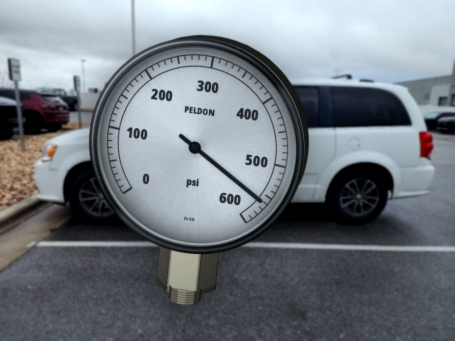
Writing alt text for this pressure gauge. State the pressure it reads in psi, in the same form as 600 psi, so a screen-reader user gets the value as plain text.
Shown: 560 psi
